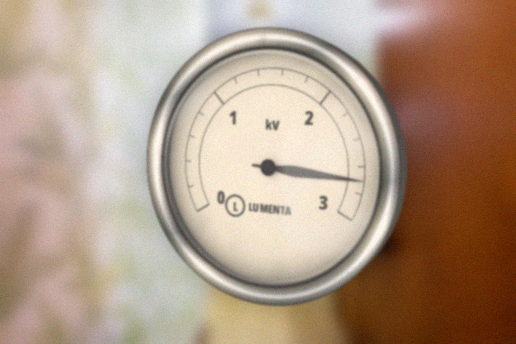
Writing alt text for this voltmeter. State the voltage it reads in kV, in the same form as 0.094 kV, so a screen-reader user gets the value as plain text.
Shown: 2.7 kV
